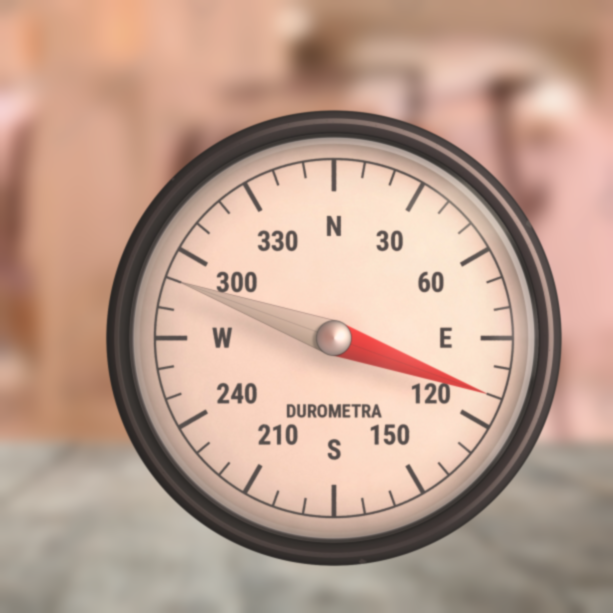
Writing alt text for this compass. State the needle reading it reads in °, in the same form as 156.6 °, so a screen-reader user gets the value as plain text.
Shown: 110 °
